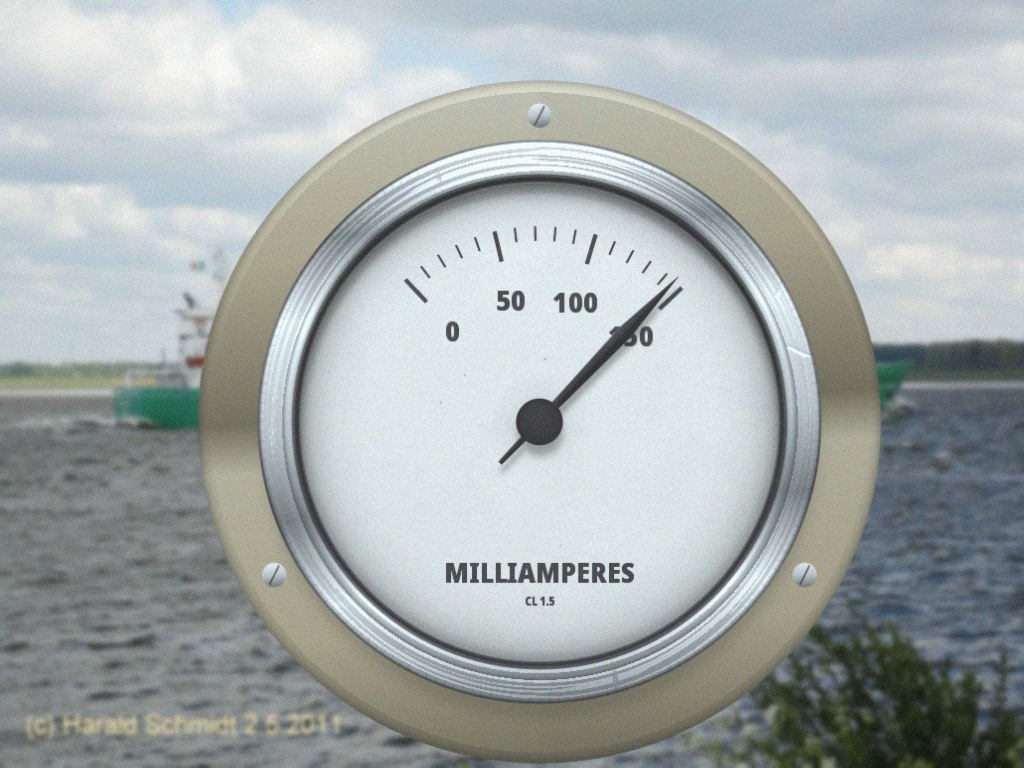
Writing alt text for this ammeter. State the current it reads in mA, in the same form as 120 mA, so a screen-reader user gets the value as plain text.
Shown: 145 mA
